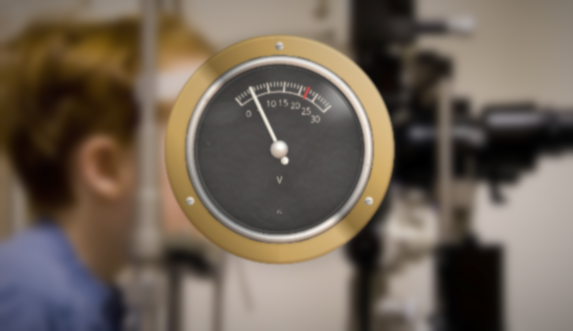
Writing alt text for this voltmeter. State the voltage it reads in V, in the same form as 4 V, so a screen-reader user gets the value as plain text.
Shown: 5 V
